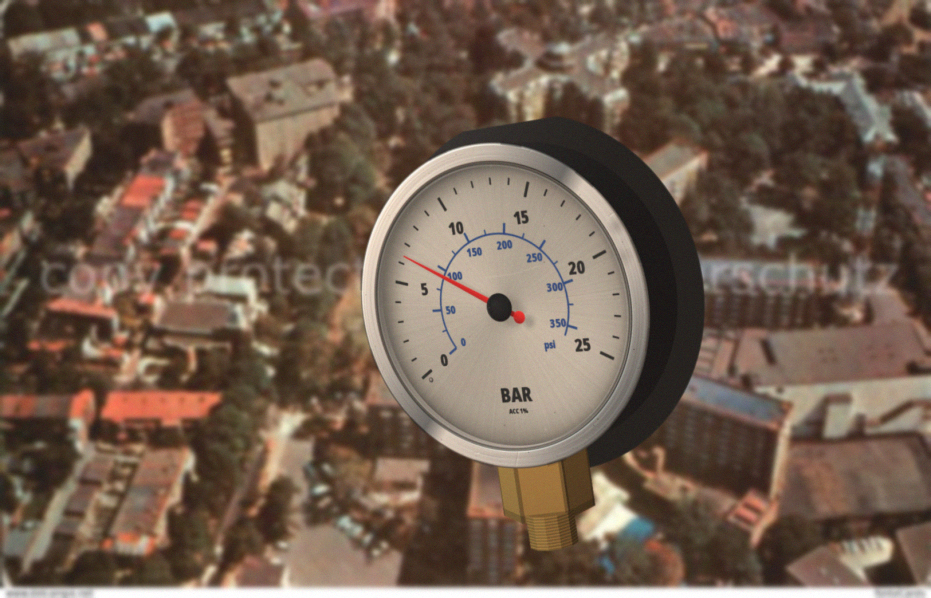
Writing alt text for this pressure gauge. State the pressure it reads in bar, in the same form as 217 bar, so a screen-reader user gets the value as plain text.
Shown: 6.5 bar
